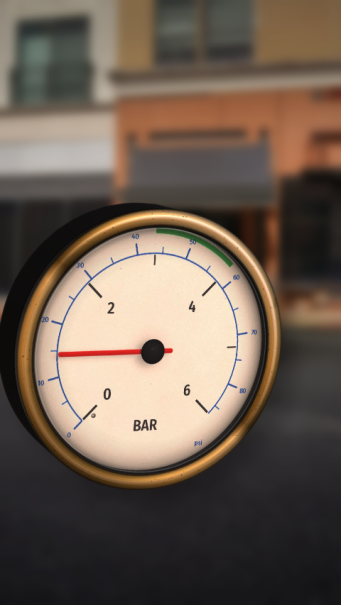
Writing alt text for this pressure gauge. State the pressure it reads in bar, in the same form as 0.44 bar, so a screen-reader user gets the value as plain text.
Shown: 1 bar
